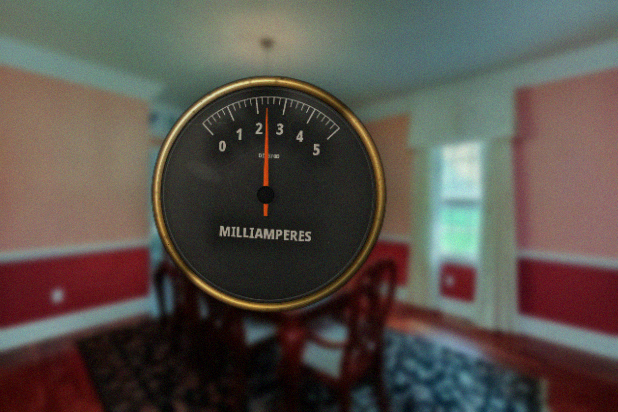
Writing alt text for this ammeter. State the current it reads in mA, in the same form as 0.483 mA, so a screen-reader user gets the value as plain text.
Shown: 2.4 mA
